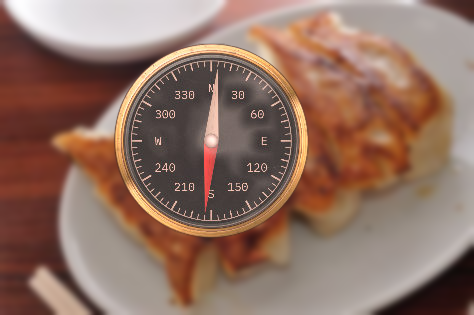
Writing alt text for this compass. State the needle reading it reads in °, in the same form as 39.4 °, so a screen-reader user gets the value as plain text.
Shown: 185 °
